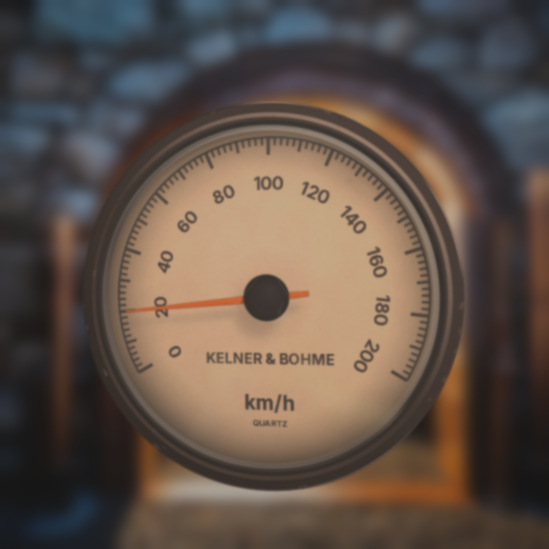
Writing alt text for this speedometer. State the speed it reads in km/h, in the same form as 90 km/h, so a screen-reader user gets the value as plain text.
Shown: 20 km/h
